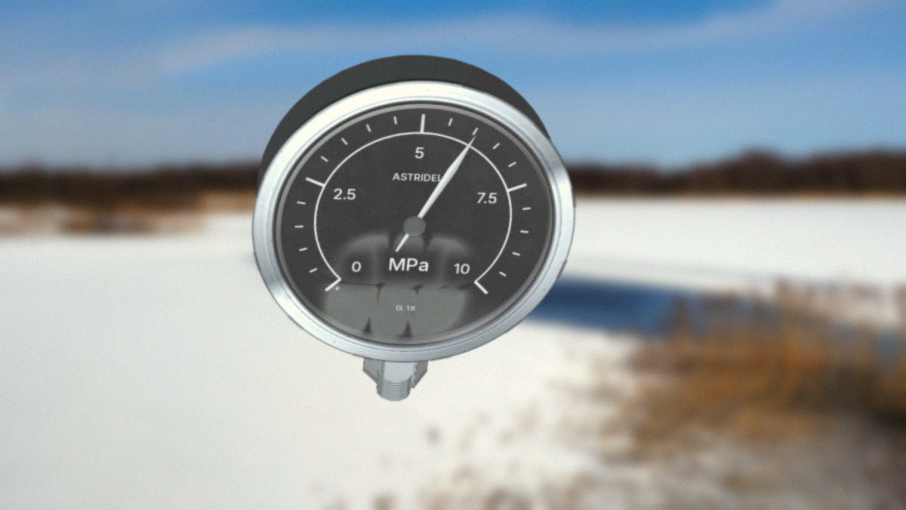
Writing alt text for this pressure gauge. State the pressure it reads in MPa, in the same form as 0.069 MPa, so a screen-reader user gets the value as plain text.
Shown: 6 MPa
